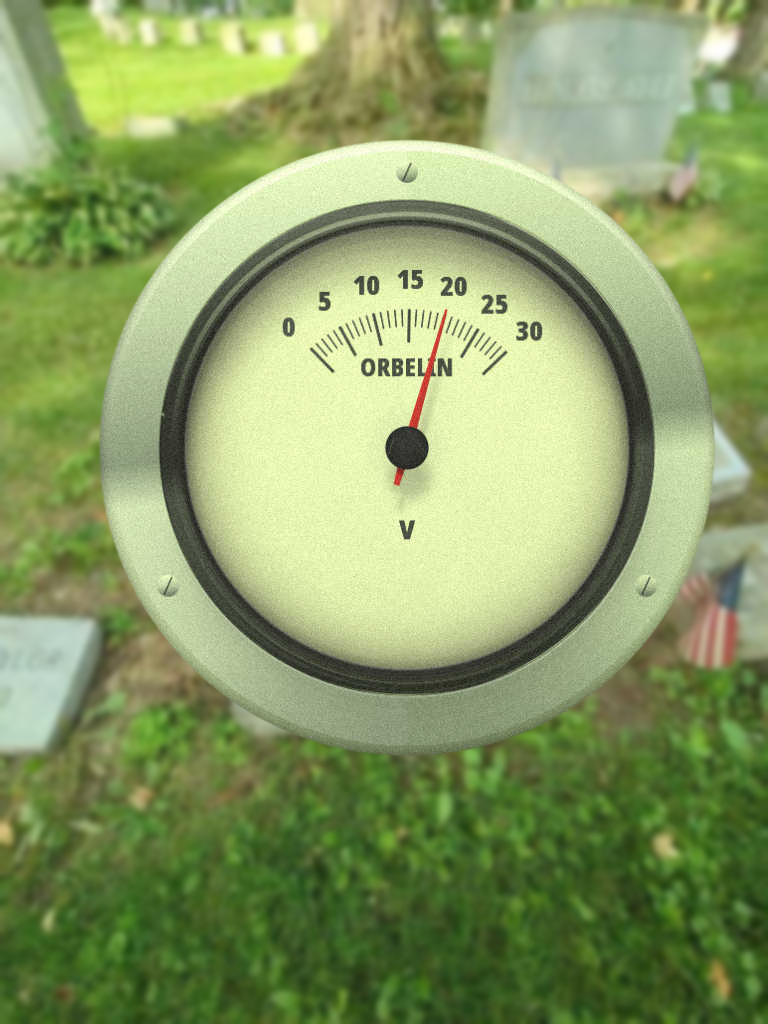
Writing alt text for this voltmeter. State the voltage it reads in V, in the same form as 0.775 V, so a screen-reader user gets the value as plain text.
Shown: 20 V
